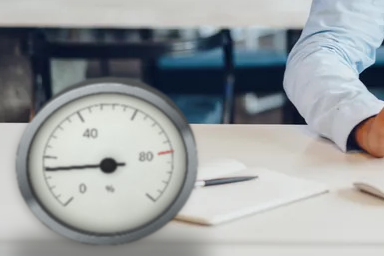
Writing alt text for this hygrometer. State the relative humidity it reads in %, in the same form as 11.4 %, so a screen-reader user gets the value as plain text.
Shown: 16 %
